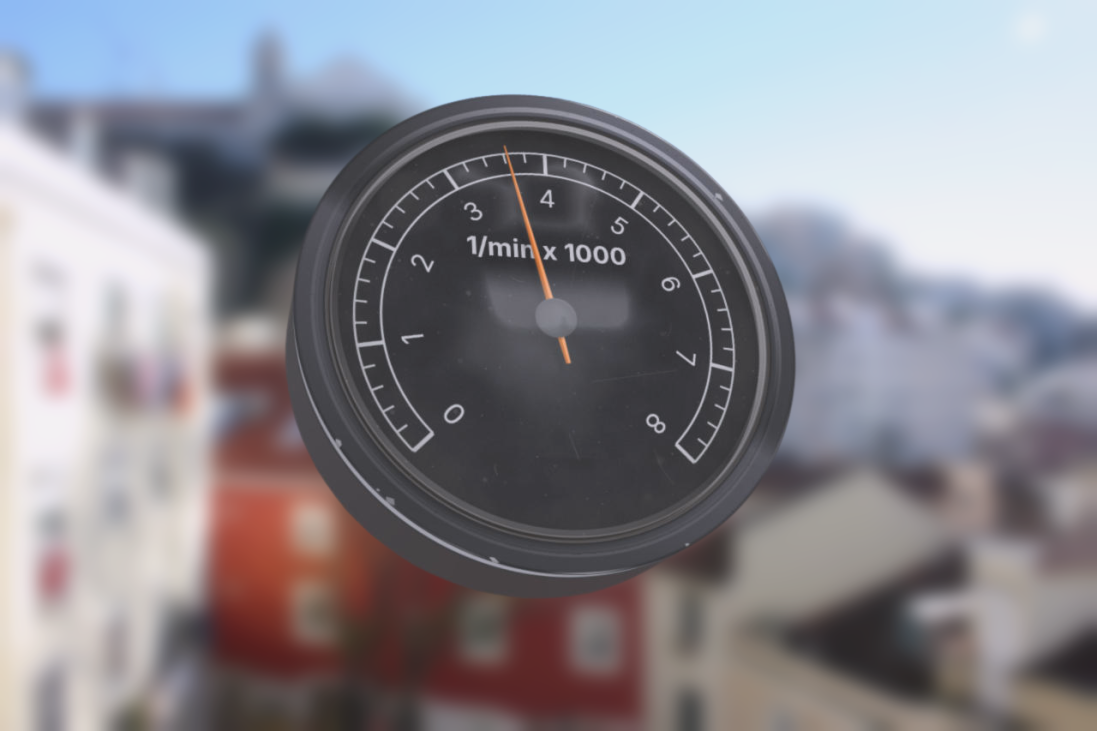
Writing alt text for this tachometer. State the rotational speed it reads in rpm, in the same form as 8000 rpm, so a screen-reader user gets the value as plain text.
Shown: 3600 rpm
